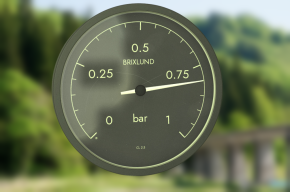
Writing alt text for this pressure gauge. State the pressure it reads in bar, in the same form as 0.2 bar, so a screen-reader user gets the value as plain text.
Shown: 0.8 bar
